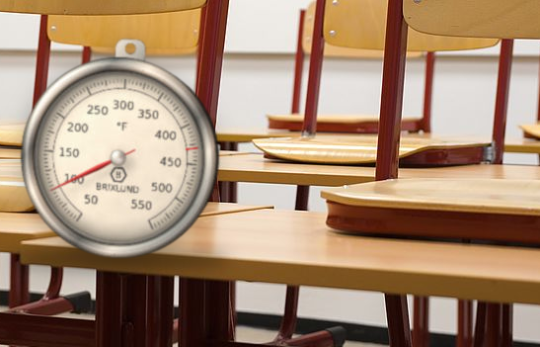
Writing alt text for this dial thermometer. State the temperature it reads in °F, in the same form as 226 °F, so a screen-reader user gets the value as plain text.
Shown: 100 °F
